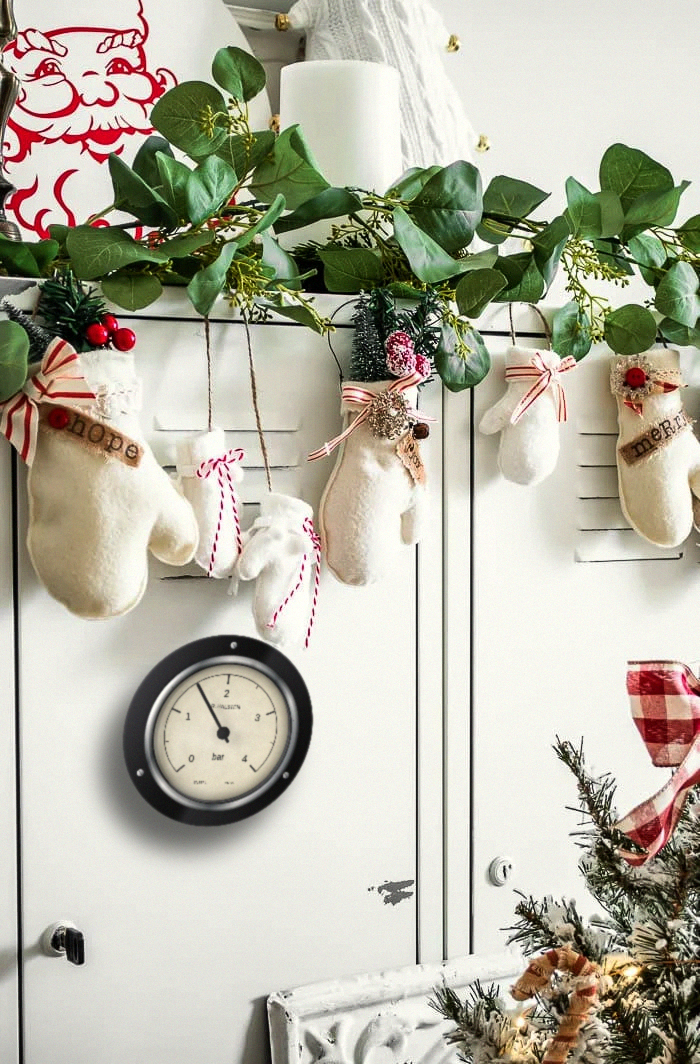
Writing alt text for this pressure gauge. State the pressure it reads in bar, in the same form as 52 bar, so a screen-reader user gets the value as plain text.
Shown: 1.5 bar
